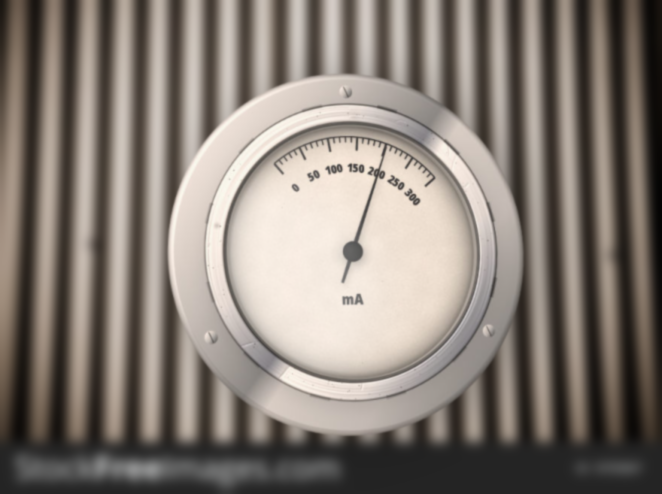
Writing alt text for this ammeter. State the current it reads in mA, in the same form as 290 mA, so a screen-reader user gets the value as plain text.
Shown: 200 mA
